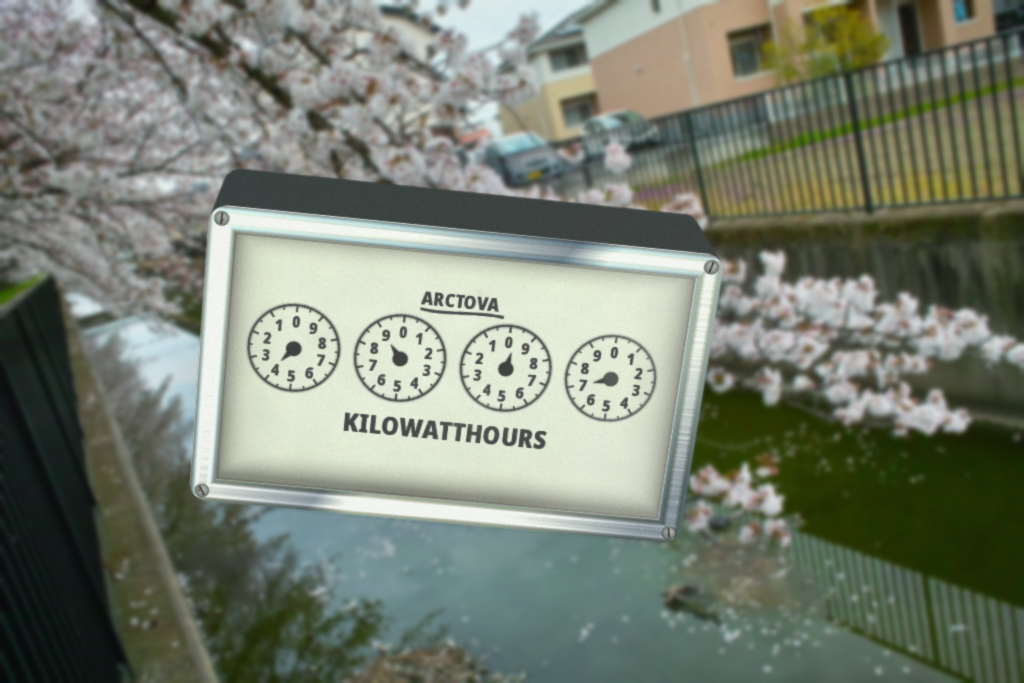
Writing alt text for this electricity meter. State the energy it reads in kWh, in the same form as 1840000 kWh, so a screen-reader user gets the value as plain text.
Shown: 3897 kWh
